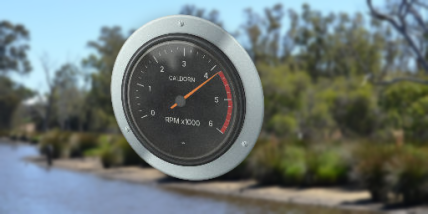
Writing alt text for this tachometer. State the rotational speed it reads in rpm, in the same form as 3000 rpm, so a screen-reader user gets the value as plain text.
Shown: 4200 rpm
